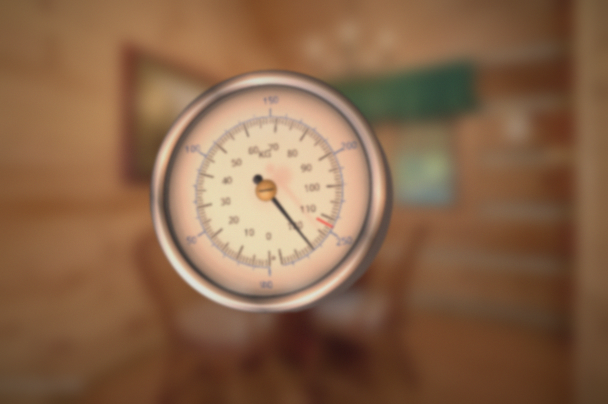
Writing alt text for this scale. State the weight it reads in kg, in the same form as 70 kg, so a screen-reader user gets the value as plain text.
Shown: 120 kg
